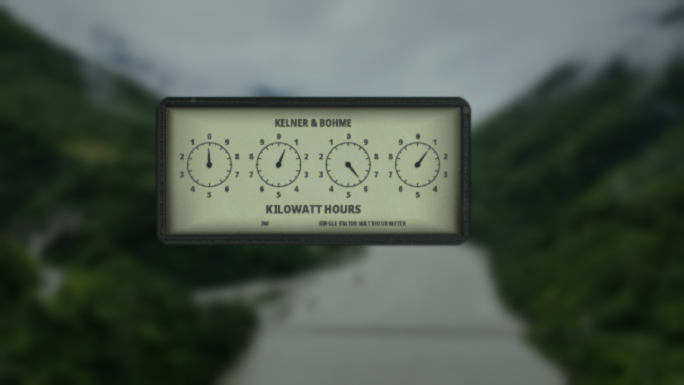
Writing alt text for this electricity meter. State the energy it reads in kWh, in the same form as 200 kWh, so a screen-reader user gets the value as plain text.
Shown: 61 kWh
